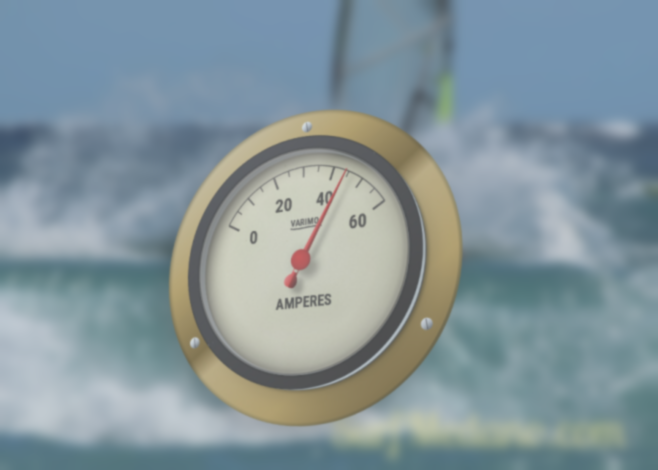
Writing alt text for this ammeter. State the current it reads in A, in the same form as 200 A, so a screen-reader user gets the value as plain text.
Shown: 45 A
